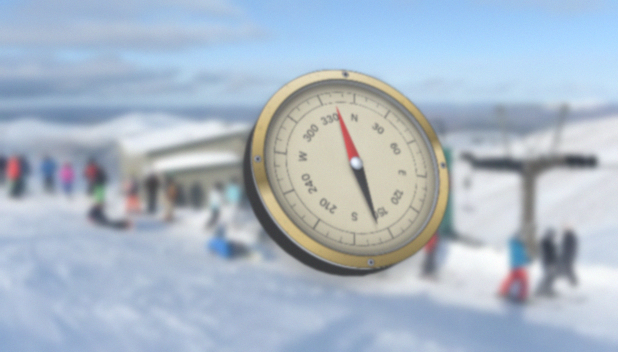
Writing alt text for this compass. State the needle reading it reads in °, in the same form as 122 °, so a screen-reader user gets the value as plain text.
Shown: 340 °
